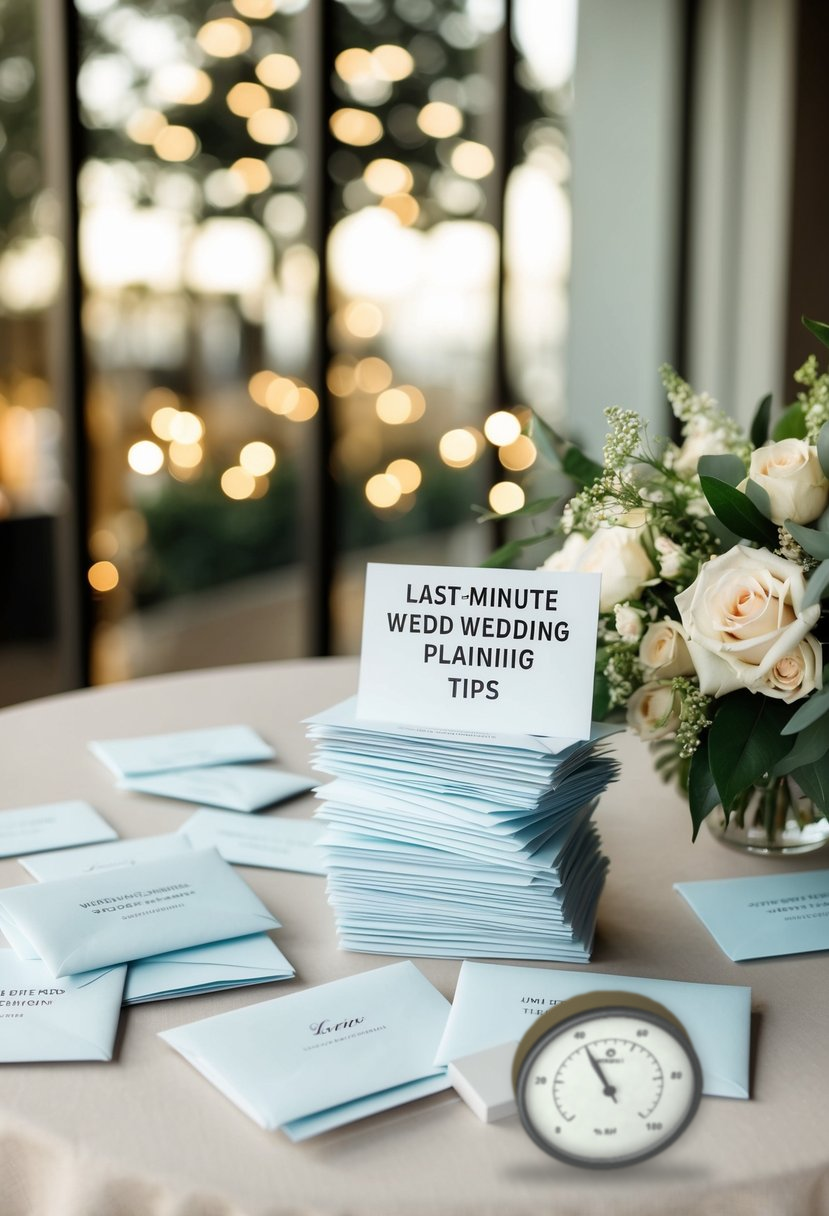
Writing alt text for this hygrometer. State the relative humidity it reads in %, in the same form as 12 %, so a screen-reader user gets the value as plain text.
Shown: 40 %
